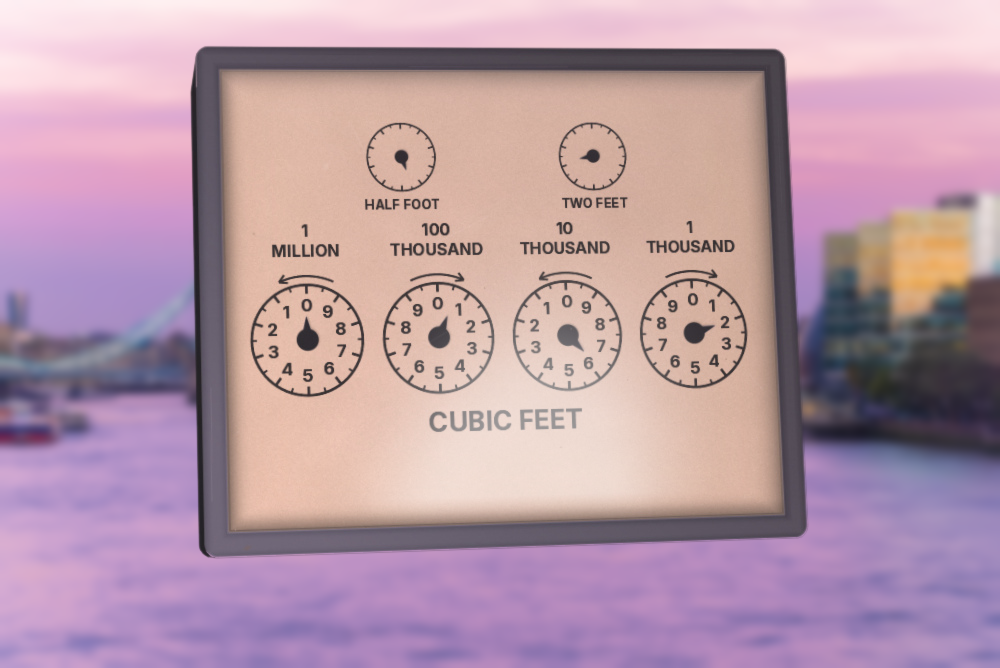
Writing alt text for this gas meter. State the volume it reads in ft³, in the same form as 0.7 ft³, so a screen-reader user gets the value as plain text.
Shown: 6200 ft³
